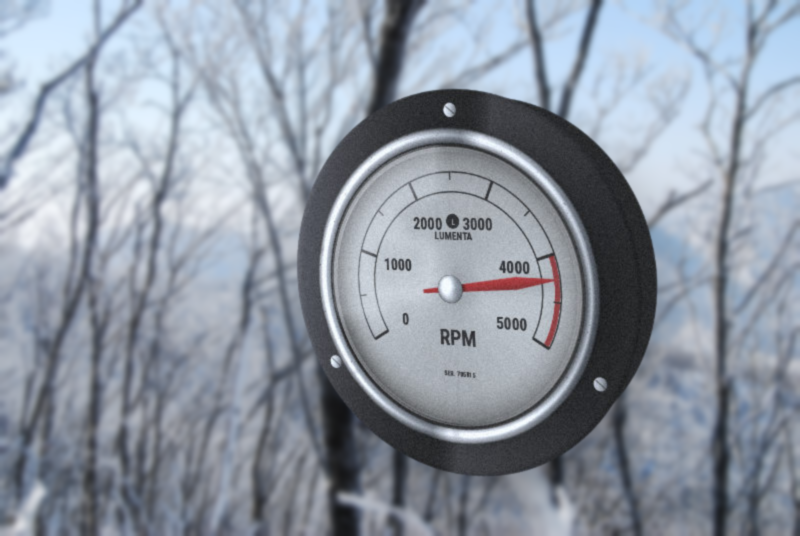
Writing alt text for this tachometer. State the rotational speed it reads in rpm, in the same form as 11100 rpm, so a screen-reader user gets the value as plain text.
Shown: 4250 rpm
